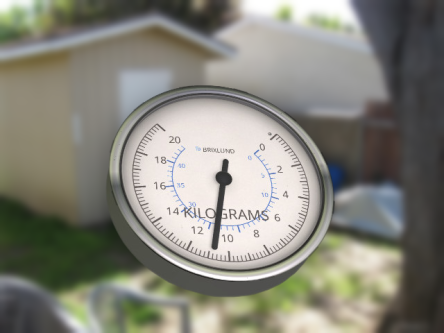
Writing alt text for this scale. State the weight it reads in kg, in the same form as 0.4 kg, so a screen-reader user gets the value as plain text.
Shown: 10.8 kg
